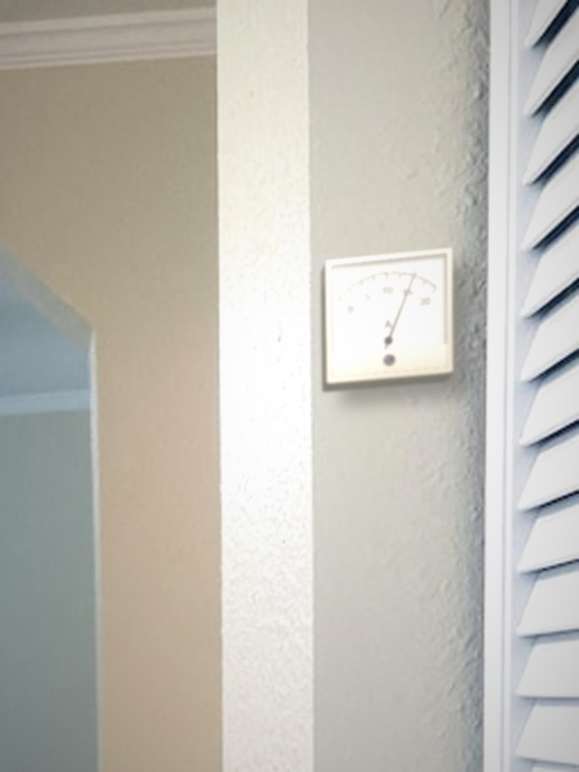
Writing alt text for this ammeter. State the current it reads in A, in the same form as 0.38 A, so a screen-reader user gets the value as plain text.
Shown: 15 A
